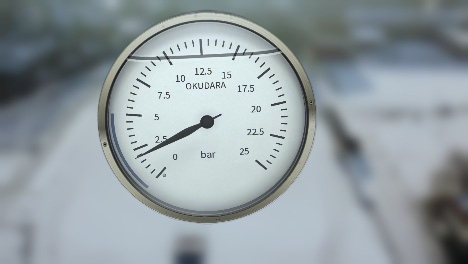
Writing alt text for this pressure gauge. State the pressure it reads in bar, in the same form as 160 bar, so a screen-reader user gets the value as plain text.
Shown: 2 bar
